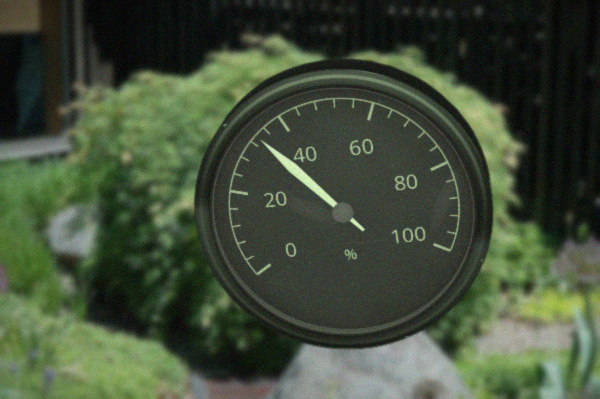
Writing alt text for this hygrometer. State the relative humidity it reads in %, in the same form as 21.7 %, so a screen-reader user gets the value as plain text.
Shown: 34 %
